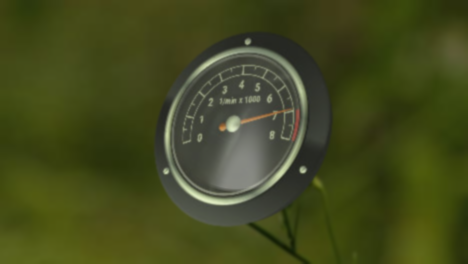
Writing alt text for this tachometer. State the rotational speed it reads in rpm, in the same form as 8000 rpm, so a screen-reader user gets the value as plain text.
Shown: 7000 rpm
